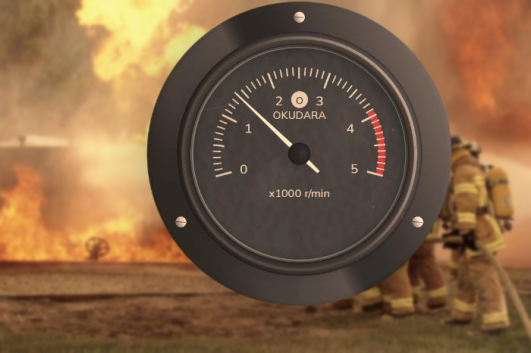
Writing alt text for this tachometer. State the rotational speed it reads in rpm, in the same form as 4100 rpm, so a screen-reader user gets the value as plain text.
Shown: 1400 rpm
